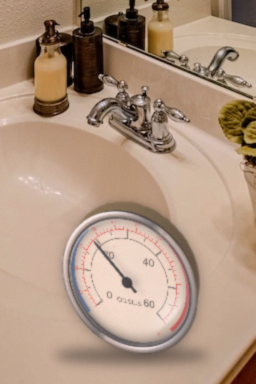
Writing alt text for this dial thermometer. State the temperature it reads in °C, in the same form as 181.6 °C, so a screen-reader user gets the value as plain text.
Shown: 20 °C
